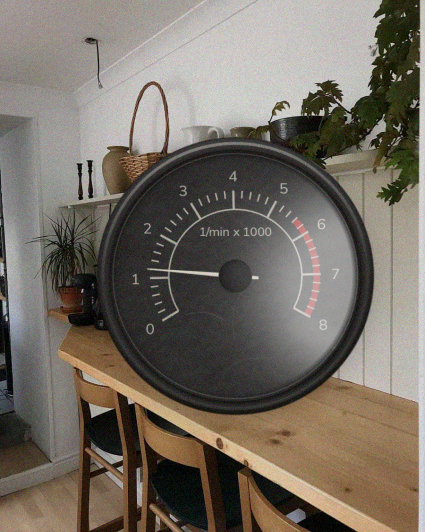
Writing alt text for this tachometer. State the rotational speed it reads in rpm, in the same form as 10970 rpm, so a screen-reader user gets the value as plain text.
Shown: 1200 rpm
